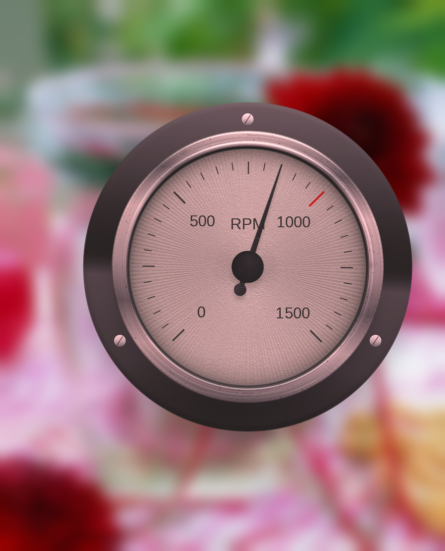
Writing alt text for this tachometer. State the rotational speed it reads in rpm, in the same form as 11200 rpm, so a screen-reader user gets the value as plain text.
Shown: 850 rpm
